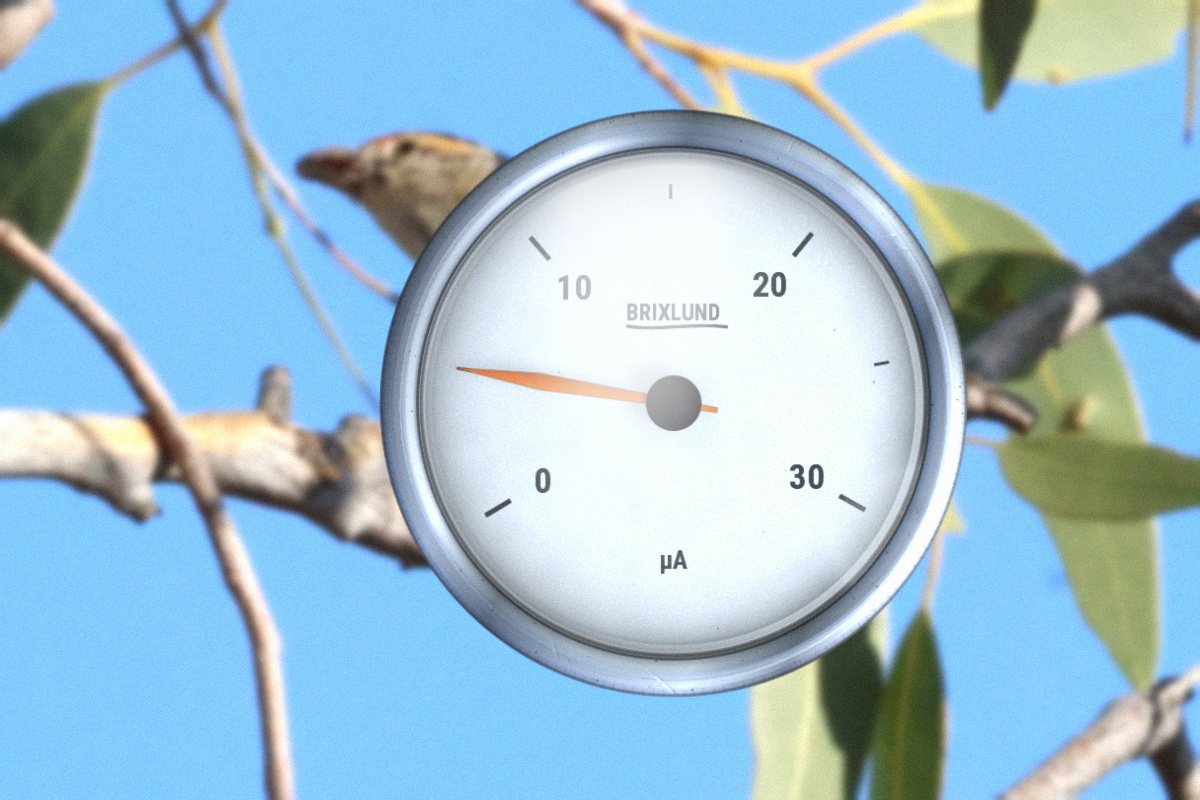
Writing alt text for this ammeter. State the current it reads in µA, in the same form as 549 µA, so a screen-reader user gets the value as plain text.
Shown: 5 µA
